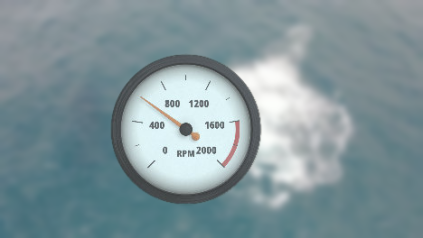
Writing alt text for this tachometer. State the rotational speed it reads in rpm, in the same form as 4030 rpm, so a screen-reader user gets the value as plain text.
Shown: 600 rpm
